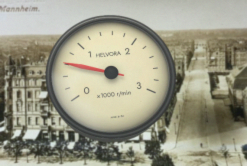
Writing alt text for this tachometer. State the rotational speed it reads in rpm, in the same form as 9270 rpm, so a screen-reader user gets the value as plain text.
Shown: 600 rpm
